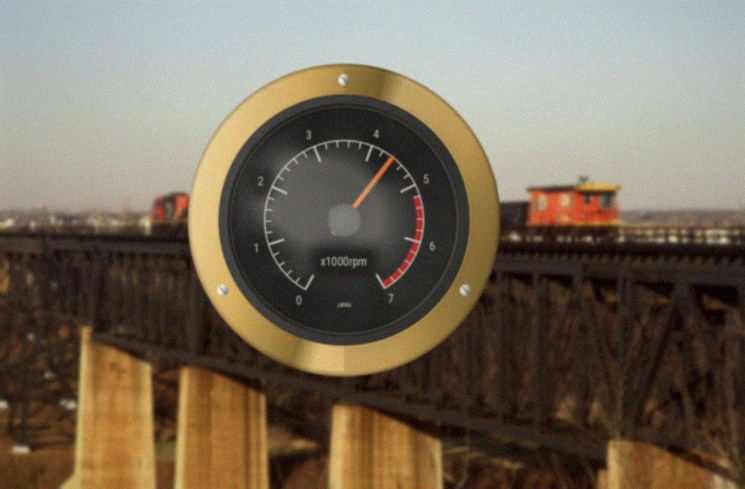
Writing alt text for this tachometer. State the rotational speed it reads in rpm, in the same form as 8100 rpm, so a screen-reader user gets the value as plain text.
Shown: 4400 rpm
